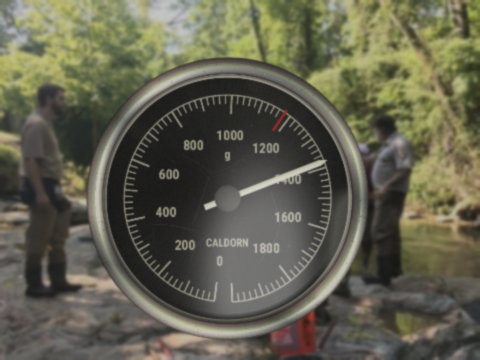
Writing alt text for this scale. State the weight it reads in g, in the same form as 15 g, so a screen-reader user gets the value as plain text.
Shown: 1380 g
